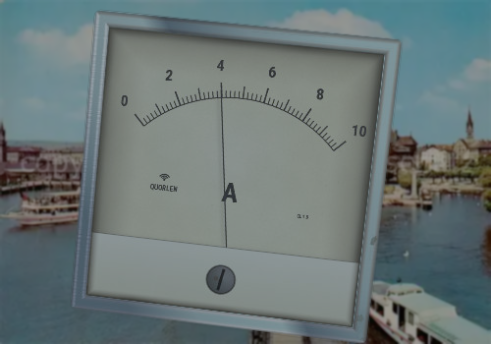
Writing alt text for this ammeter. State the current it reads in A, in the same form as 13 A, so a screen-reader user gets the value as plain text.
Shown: 4 A
